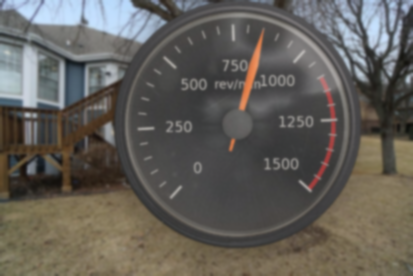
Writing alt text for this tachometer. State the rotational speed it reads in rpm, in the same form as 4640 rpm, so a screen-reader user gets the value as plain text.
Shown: 850 rpm
